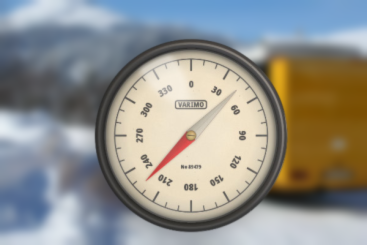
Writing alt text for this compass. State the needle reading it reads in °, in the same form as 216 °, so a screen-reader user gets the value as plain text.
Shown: 225 °
